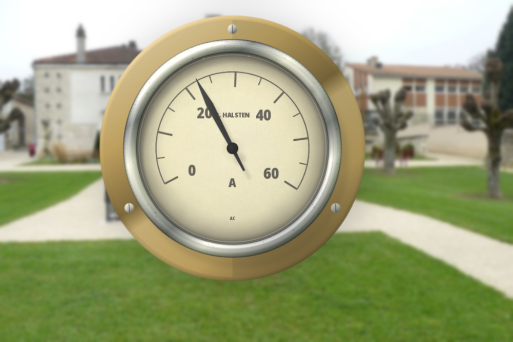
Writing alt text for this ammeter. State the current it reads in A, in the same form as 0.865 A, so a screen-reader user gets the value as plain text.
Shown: 22.5 A
